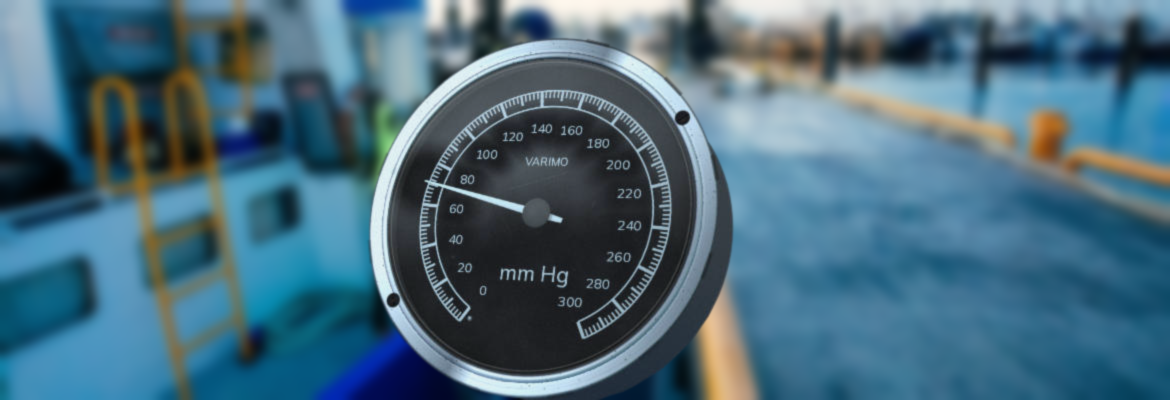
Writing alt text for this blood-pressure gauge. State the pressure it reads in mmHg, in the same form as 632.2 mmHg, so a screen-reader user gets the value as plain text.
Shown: 70 mmHg
